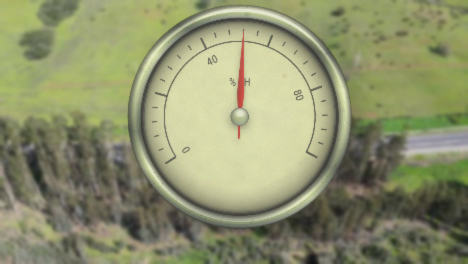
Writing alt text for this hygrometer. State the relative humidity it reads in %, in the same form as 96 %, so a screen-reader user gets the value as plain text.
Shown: 52 %
